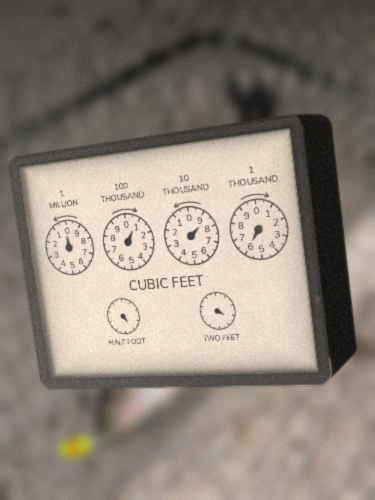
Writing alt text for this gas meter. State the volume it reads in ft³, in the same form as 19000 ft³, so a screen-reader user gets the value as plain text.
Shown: 8600 ft³
